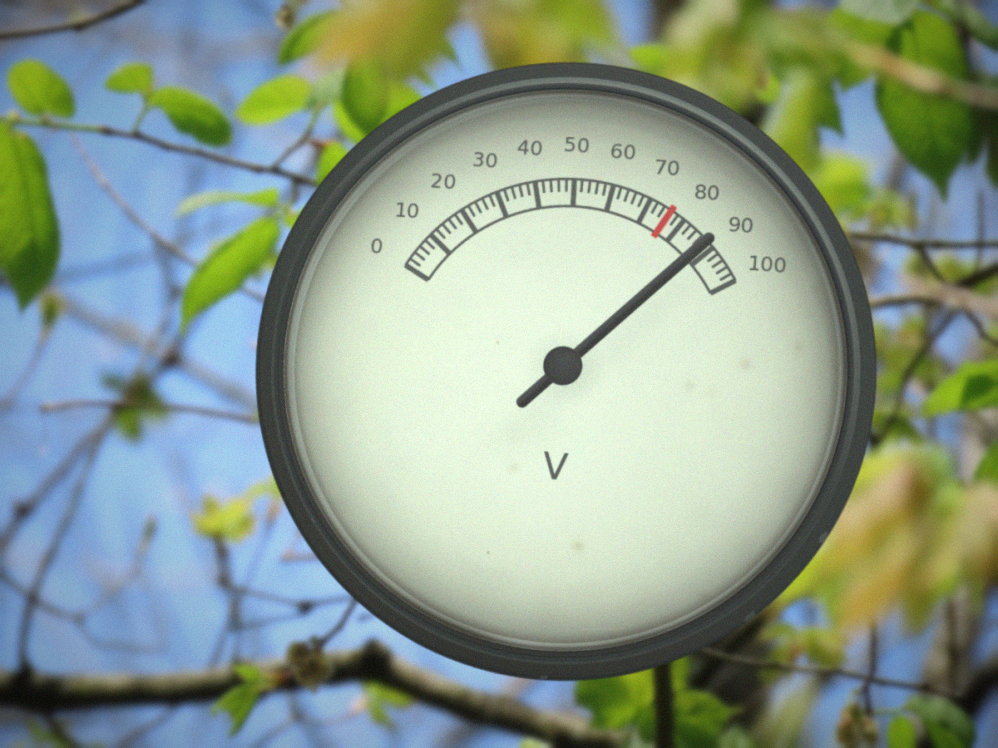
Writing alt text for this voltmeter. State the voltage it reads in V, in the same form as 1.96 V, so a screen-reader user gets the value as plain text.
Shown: 88 V
